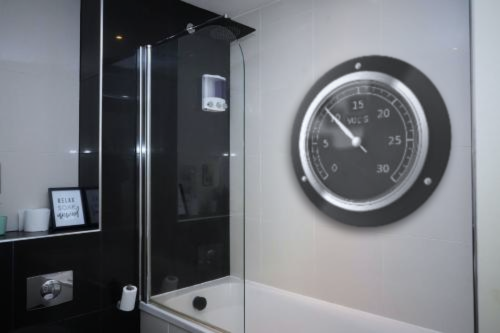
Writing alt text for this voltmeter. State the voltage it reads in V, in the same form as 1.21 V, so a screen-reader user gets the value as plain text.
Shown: 10 V
